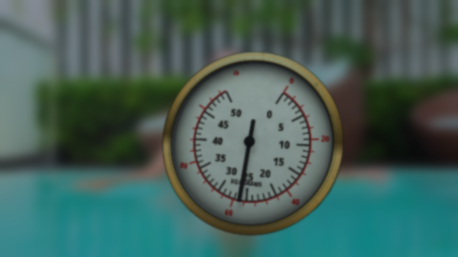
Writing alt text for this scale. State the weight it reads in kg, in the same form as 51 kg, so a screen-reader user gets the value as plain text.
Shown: 26 kg
